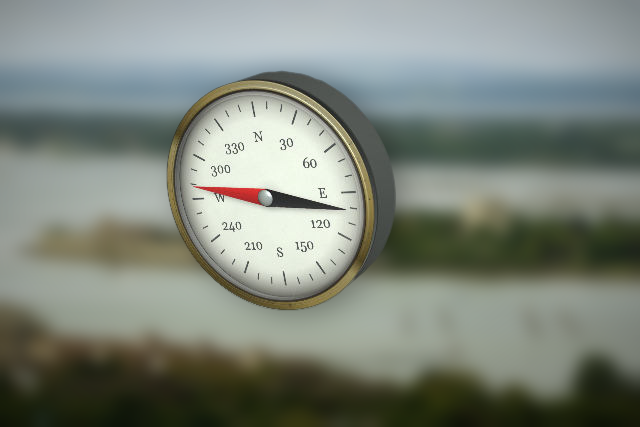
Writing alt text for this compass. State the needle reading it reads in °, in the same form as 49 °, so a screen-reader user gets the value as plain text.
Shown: 280 °
